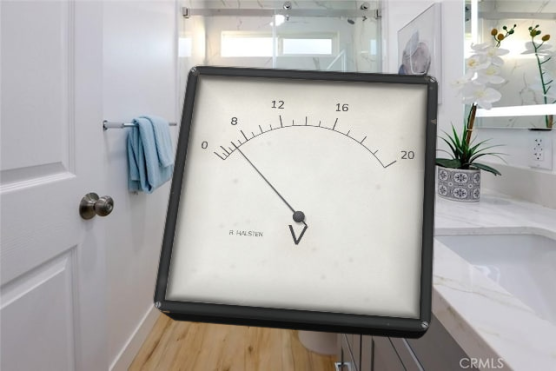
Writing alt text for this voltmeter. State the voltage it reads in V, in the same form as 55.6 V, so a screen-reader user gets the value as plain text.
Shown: 6 V
